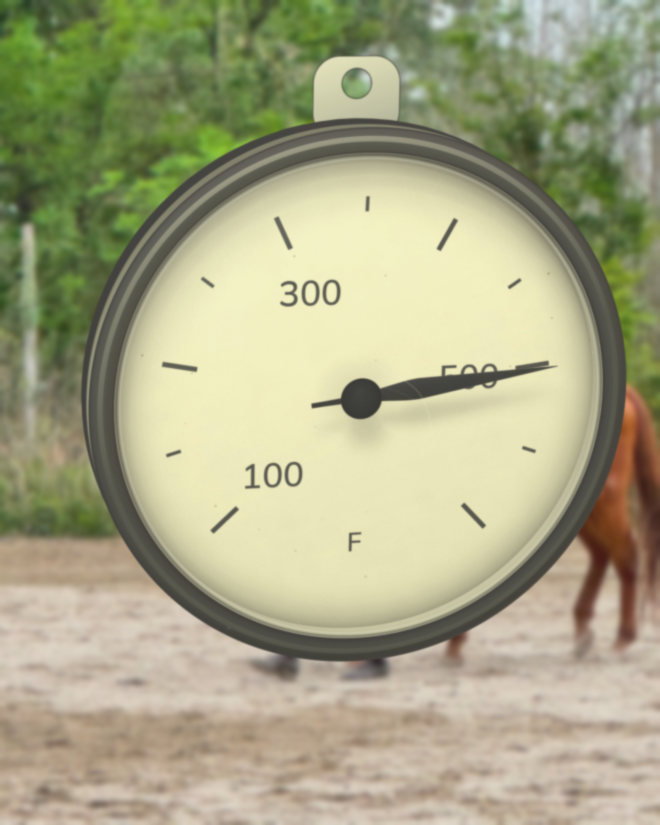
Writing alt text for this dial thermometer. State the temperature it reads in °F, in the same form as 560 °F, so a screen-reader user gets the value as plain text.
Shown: 500 °F
